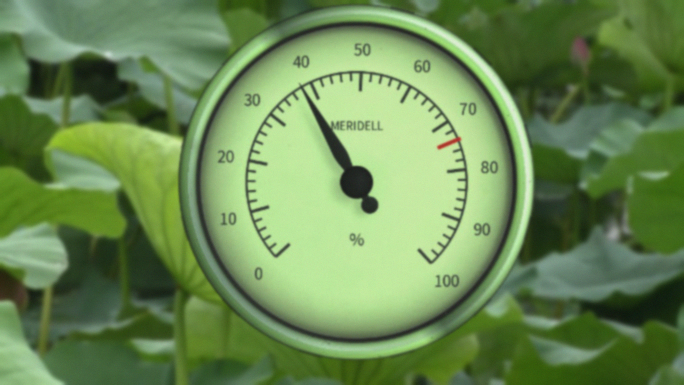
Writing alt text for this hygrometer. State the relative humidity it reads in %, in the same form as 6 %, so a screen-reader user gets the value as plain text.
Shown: 38 %
